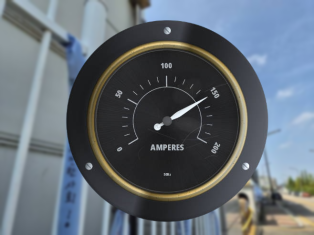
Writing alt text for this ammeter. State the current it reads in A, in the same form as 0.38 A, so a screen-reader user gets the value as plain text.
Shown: 150 A
